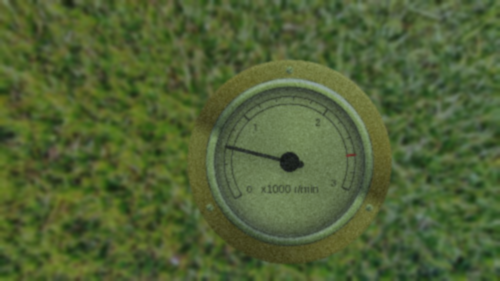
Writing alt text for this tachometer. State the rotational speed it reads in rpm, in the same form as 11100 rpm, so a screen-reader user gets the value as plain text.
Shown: 600 rpm
